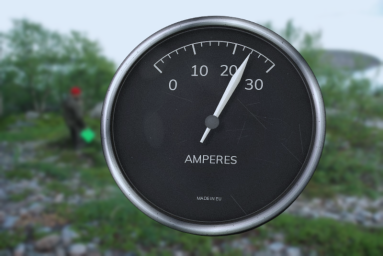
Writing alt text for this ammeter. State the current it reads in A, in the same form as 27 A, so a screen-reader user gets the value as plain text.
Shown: 24 A
